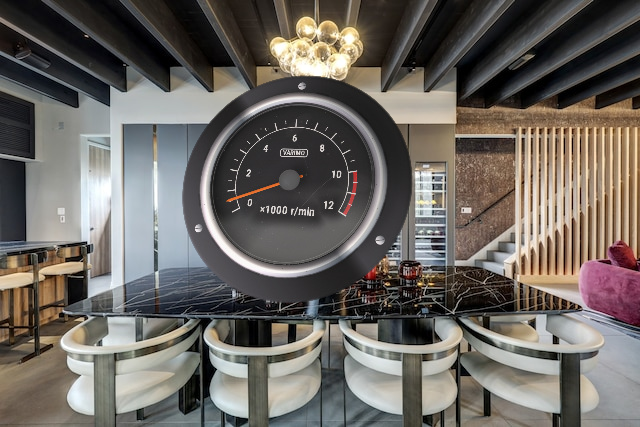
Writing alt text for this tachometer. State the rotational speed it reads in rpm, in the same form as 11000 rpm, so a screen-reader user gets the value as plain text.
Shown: 500 rpm
